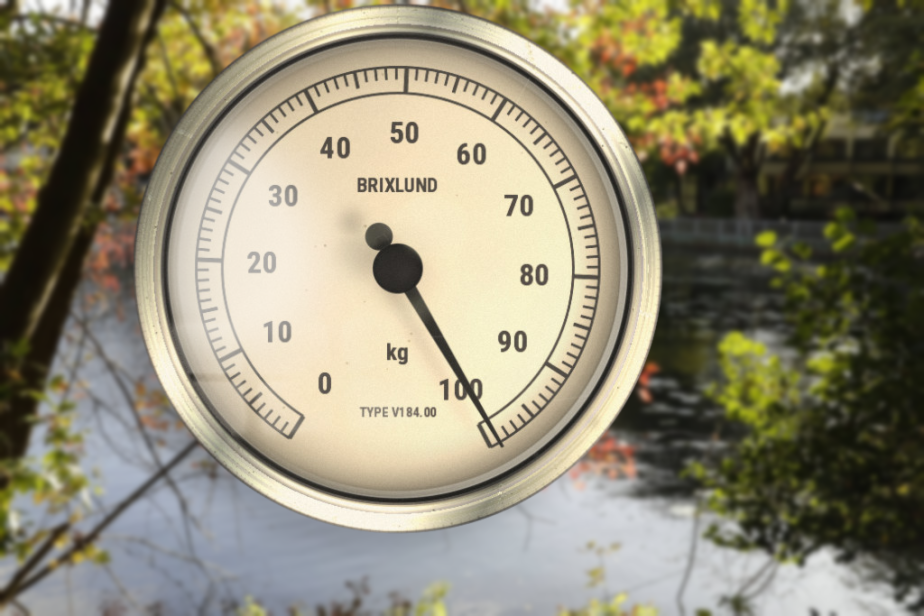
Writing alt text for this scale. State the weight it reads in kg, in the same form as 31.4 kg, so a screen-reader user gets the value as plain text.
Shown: 99 kg
